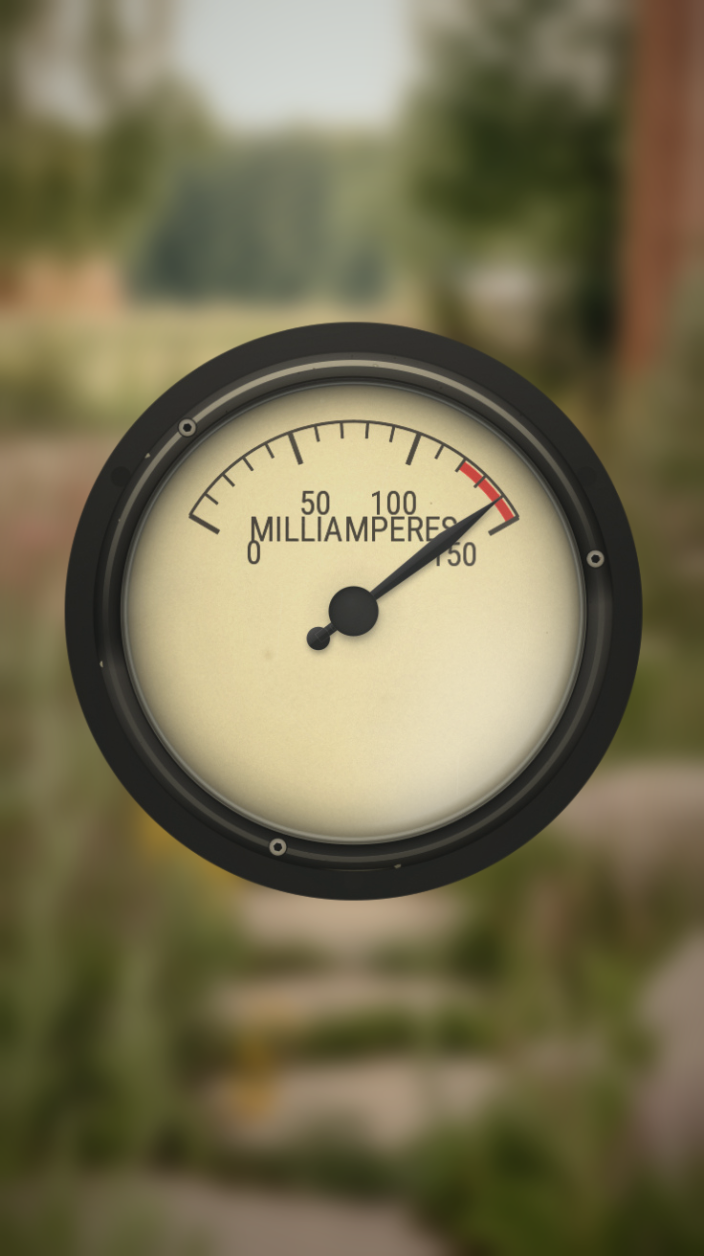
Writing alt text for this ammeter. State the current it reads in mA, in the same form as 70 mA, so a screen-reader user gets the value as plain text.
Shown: 140 mA
